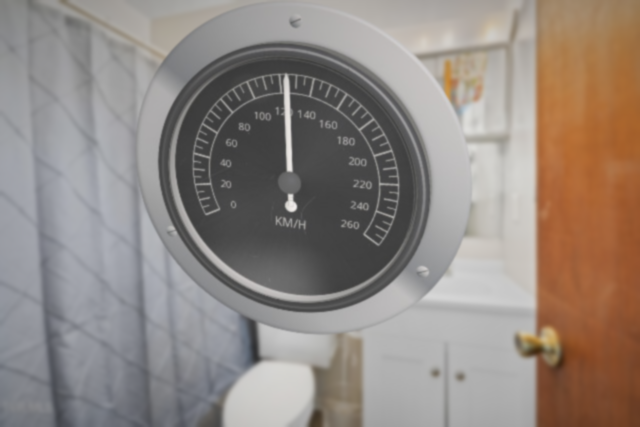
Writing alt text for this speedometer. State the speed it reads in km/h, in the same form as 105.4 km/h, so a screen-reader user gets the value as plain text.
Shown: 125 km/h
